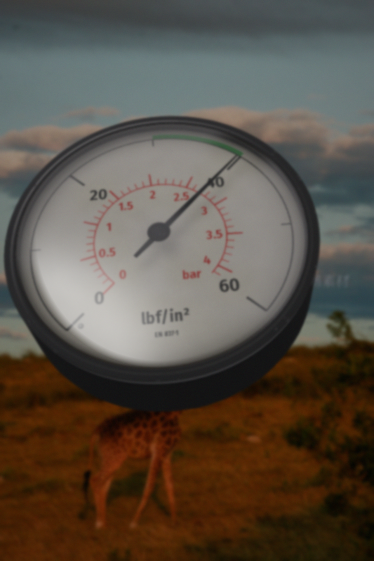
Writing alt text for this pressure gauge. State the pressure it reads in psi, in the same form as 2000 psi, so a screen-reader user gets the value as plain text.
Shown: 40 psi
